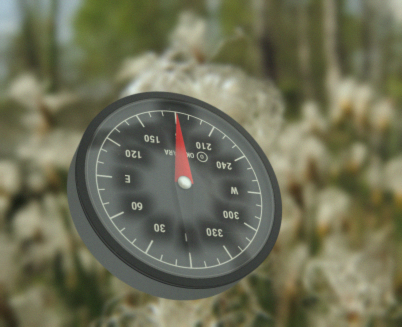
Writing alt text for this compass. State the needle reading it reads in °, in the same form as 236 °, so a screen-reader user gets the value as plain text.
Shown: 180 °
